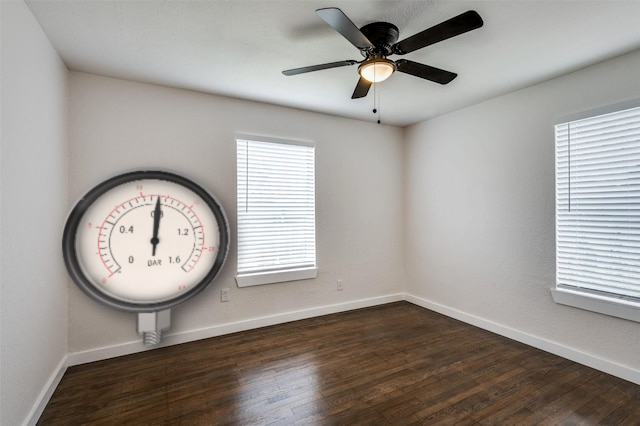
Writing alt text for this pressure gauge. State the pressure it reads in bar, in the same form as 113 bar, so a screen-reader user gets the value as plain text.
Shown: 0.8 bar
